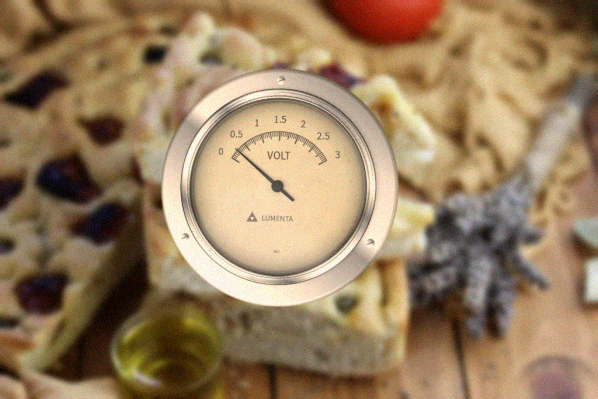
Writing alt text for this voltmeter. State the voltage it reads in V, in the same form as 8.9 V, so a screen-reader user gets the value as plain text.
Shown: 0.25 V
